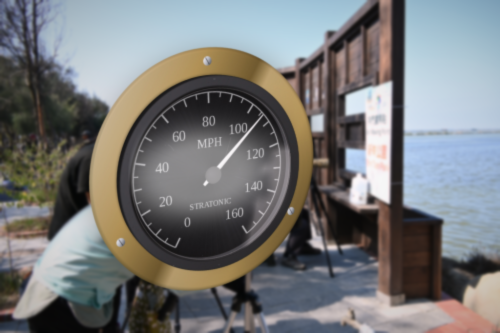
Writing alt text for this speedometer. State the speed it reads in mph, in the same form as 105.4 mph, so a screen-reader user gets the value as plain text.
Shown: 105 mph
